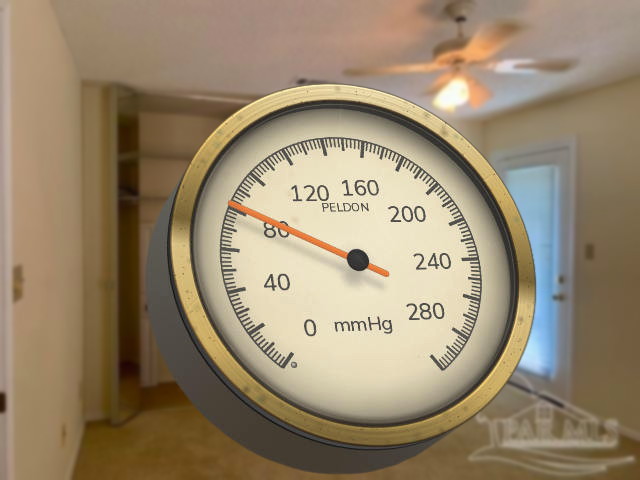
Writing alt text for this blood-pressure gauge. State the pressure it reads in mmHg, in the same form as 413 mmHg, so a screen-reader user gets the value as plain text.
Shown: 80 mmHg
